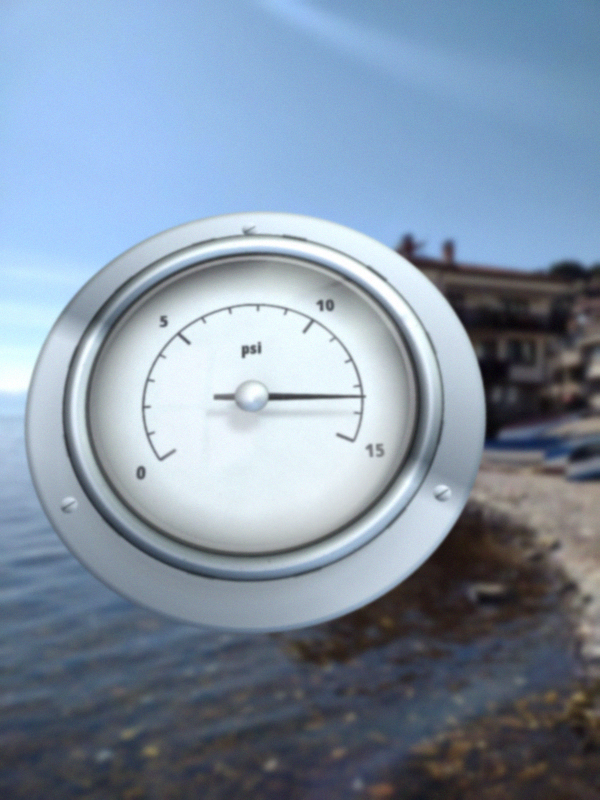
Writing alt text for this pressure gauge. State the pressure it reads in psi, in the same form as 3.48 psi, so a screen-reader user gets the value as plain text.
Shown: 13.5 psi
